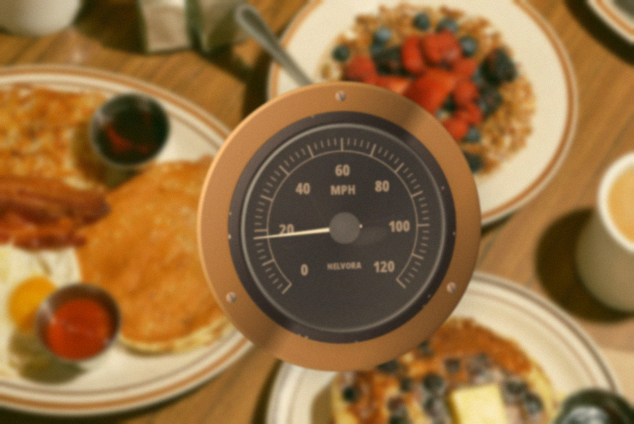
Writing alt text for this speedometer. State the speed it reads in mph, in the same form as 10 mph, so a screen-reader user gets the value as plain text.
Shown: 18 mph
